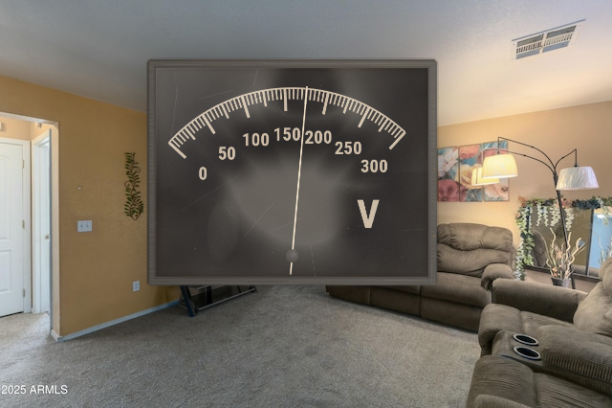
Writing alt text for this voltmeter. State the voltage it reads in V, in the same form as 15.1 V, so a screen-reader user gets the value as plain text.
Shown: 175 V
